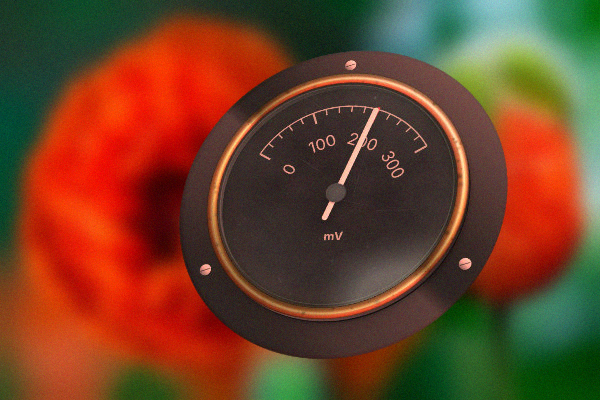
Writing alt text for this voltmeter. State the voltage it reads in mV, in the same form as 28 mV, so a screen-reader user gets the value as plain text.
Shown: 200 mV
